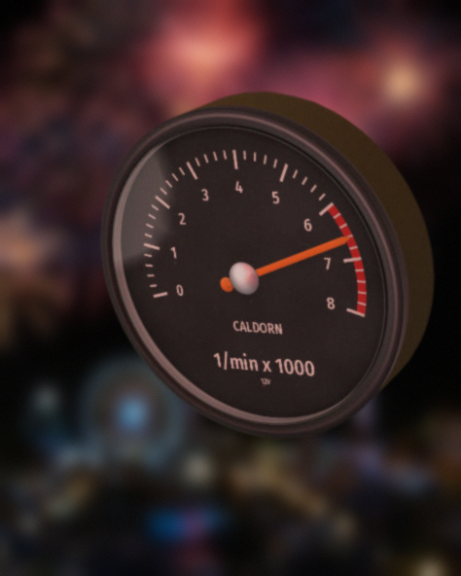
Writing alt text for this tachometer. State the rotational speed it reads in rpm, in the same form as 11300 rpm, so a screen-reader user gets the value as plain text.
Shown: 6600 rpm
